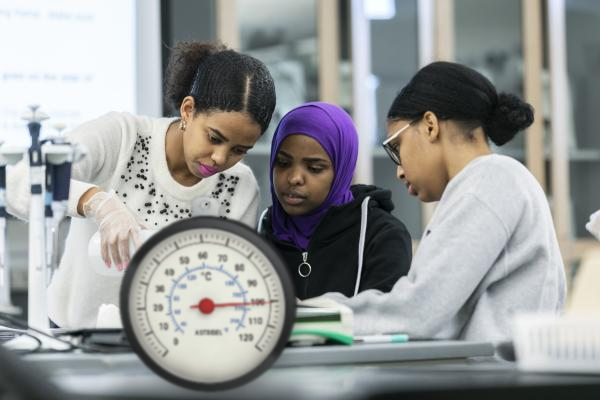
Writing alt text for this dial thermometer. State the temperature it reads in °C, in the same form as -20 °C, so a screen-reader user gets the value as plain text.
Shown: 100 °C
